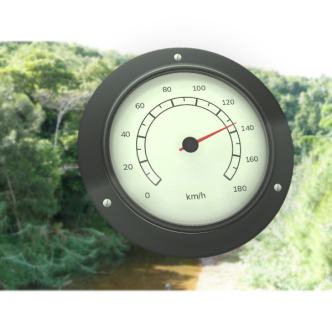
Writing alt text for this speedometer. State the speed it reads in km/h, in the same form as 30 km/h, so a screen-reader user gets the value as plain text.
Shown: 135 km/h
